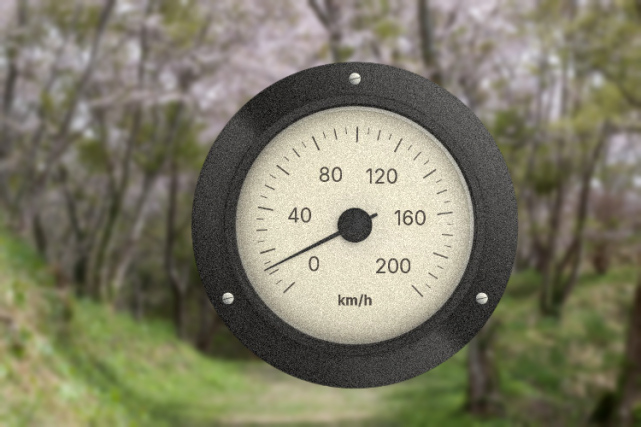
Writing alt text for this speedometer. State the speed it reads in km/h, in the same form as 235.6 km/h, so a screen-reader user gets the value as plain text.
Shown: 12.5 km/h
